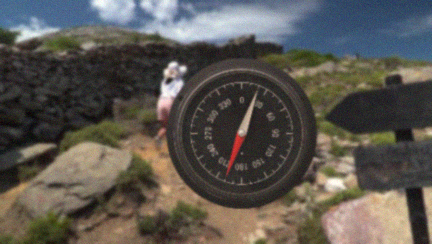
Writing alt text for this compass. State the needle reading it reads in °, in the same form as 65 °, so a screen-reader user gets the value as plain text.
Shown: 200 °
